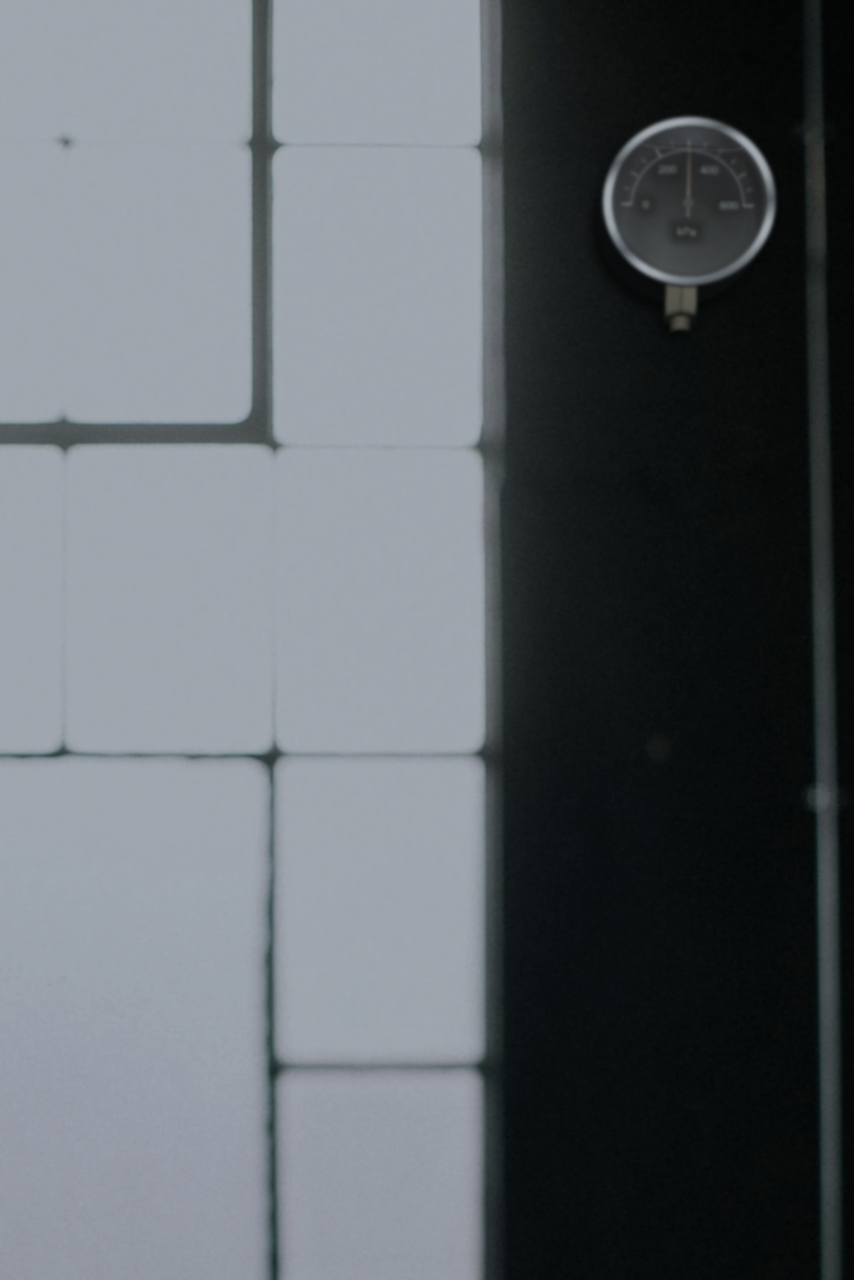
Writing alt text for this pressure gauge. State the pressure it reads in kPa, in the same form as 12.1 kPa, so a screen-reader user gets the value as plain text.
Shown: 300 kPa
